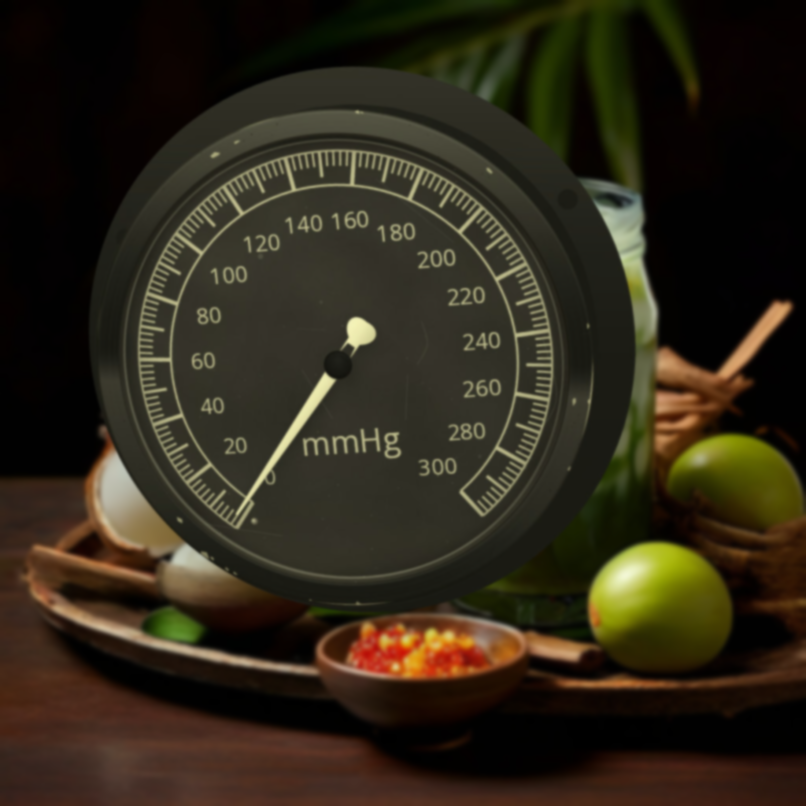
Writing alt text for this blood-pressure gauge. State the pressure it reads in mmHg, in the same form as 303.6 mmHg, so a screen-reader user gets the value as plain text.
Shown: 2 mmHg
